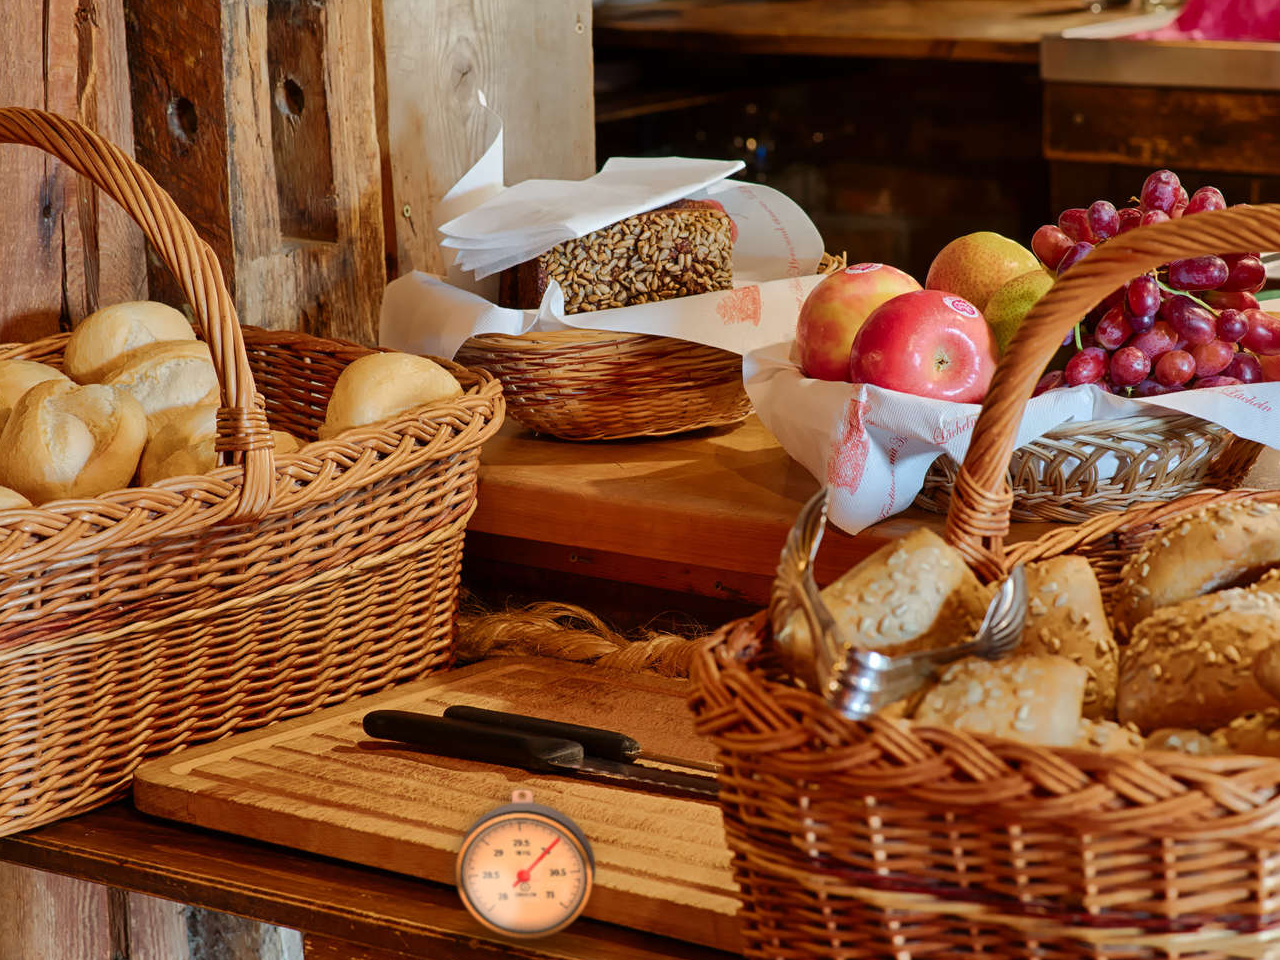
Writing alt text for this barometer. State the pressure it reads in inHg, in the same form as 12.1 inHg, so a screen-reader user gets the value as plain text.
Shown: 30 inHg
